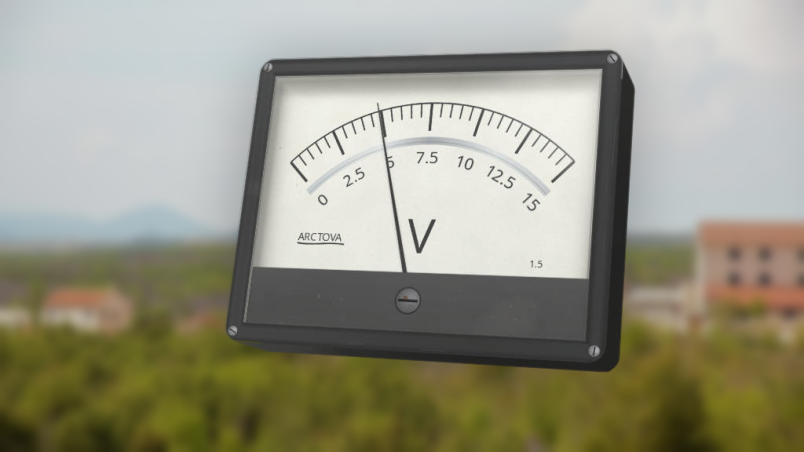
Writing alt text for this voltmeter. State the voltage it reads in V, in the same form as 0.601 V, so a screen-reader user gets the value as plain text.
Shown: 5 V
